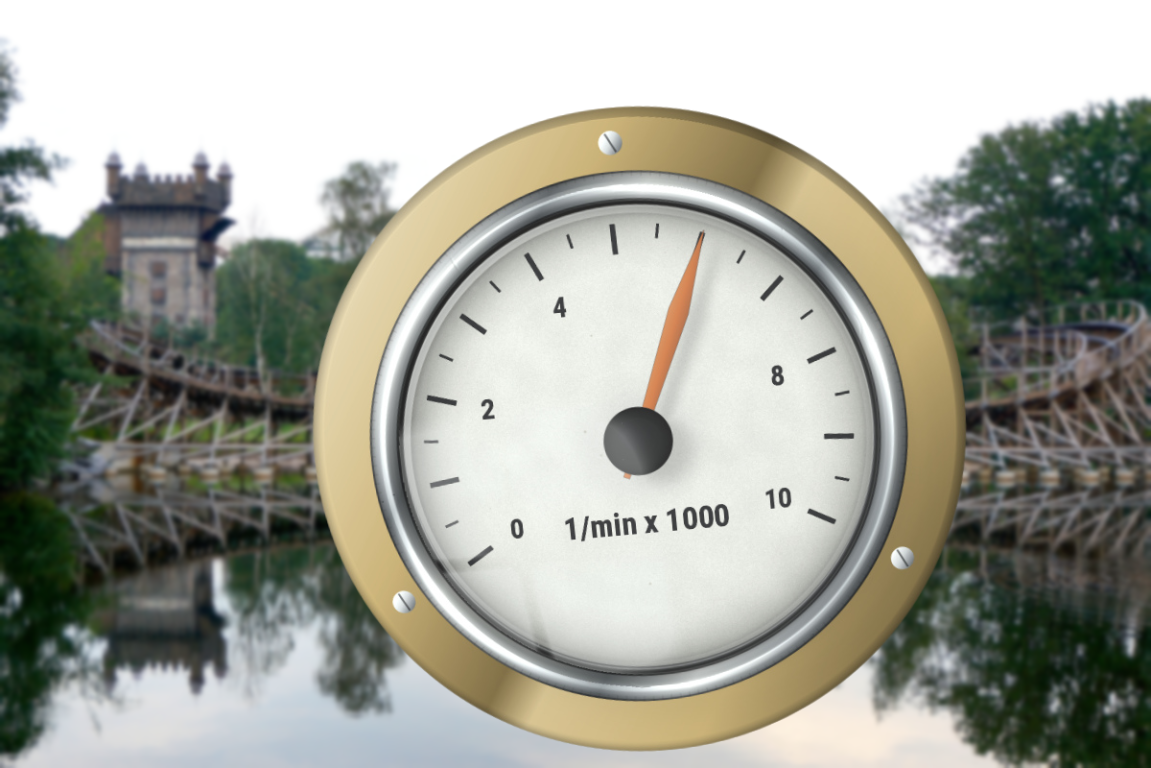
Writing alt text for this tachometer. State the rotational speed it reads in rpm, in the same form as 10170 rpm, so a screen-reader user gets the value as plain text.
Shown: 6000 rpm
